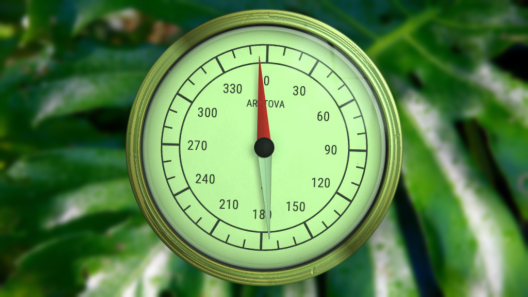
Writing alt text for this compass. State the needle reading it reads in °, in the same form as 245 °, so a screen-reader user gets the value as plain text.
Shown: 355 °
